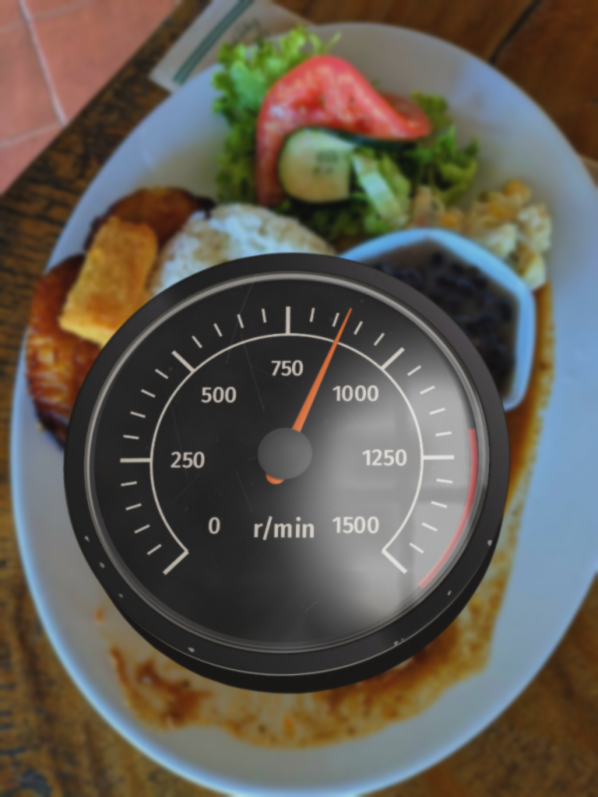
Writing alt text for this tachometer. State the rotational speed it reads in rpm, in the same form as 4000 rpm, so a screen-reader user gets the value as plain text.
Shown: 875 rpm
